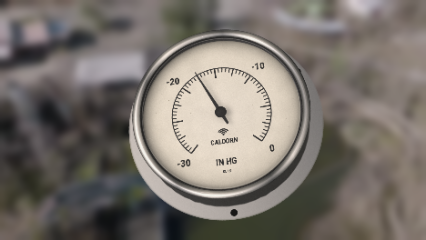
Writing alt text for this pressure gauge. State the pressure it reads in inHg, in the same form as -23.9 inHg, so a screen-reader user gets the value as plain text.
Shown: -17.5 inHg
